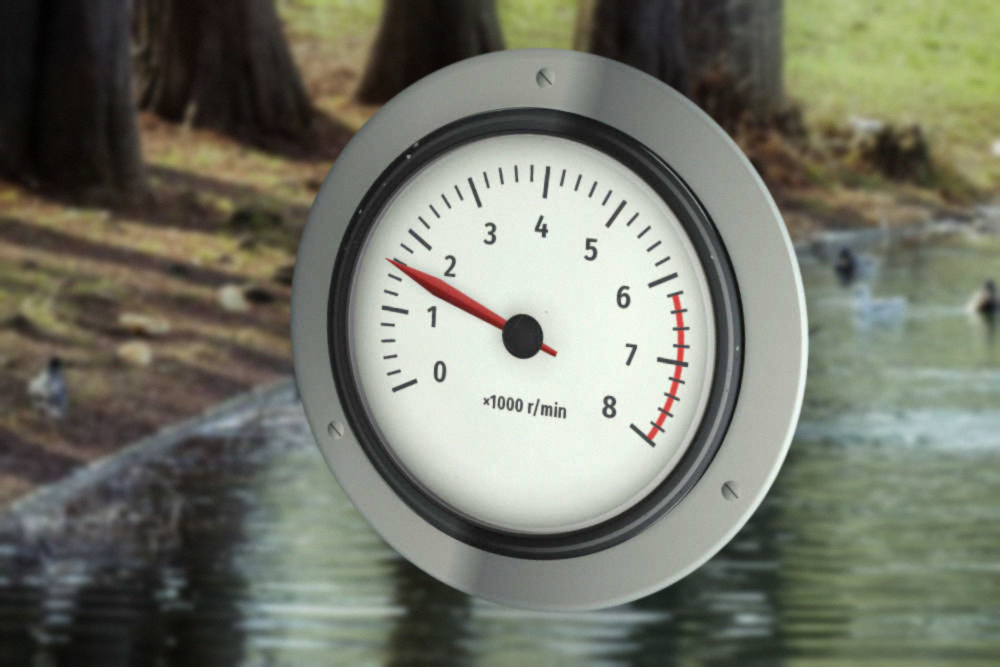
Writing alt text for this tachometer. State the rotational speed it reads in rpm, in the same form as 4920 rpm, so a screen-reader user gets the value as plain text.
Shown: 1600 rpm
